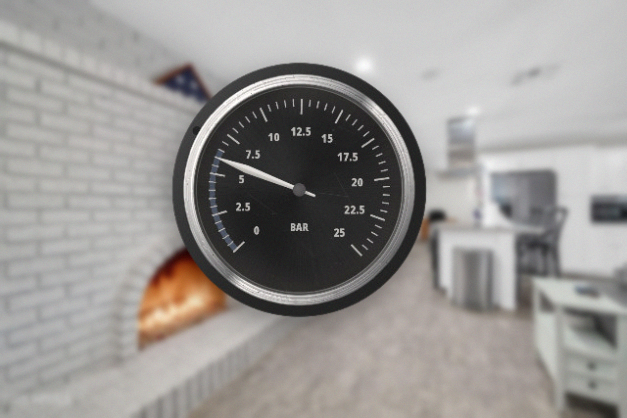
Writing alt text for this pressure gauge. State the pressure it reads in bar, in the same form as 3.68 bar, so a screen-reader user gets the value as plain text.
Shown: 6 bar
